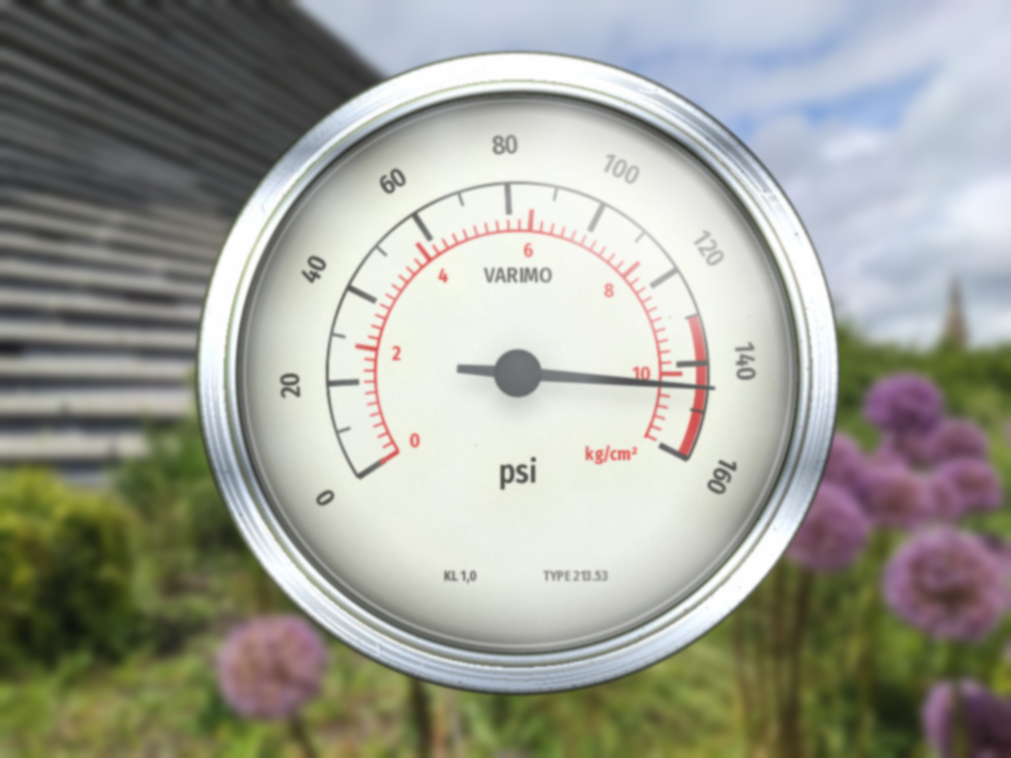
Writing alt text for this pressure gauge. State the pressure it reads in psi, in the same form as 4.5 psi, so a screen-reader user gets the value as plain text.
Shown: 145 psi
